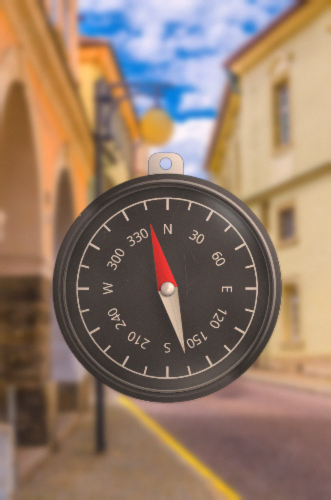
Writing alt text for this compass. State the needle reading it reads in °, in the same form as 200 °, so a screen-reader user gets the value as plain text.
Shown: 345 °
